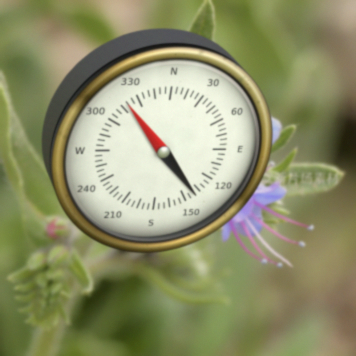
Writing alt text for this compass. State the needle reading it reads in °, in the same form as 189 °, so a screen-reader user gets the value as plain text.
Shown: 320 °
